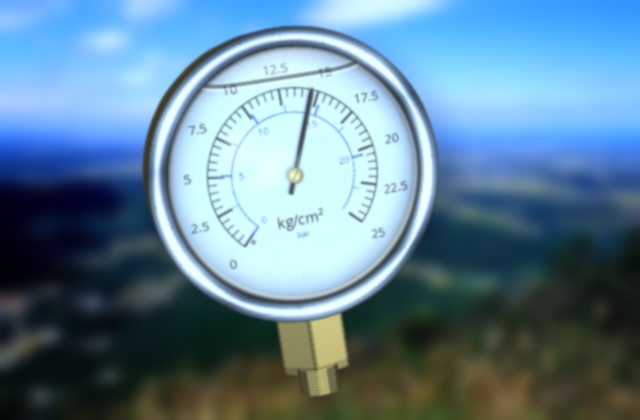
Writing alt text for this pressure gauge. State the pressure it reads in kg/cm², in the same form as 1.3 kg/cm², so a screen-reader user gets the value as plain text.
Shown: 14.5 kg/cm²
